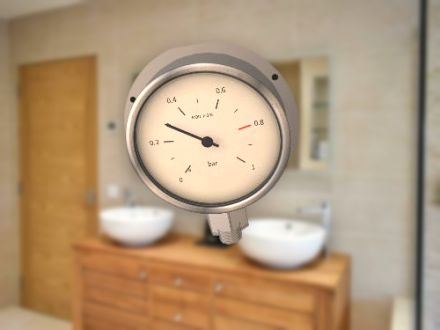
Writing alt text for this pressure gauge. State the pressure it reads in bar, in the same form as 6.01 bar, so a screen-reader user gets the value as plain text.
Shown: 0.3 bar
